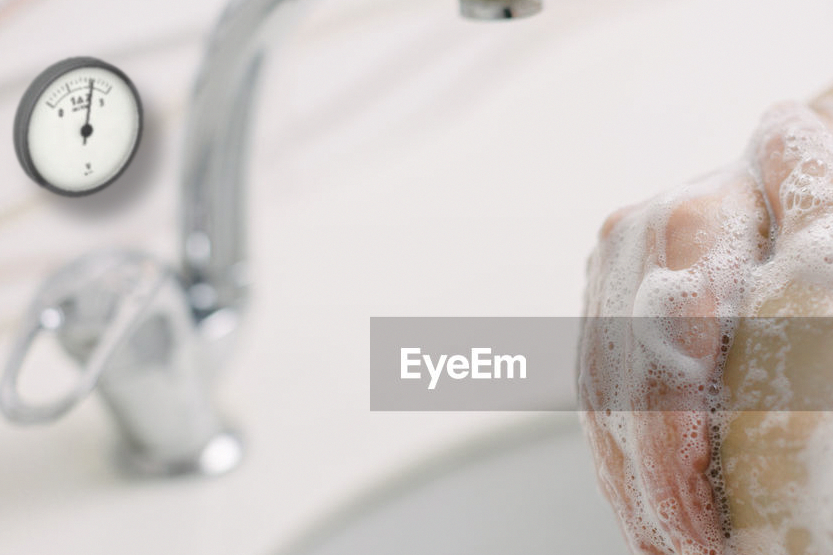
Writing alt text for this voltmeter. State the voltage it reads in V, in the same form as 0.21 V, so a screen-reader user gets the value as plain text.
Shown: 2 V
